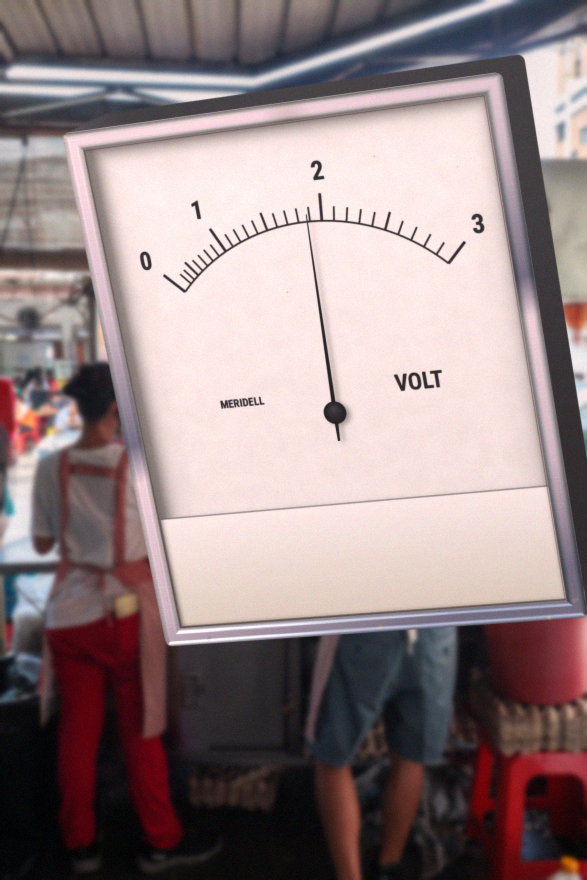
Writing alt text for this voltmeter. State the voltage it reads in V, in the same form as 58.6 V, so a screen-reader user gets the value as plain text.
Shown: 1.9 V
